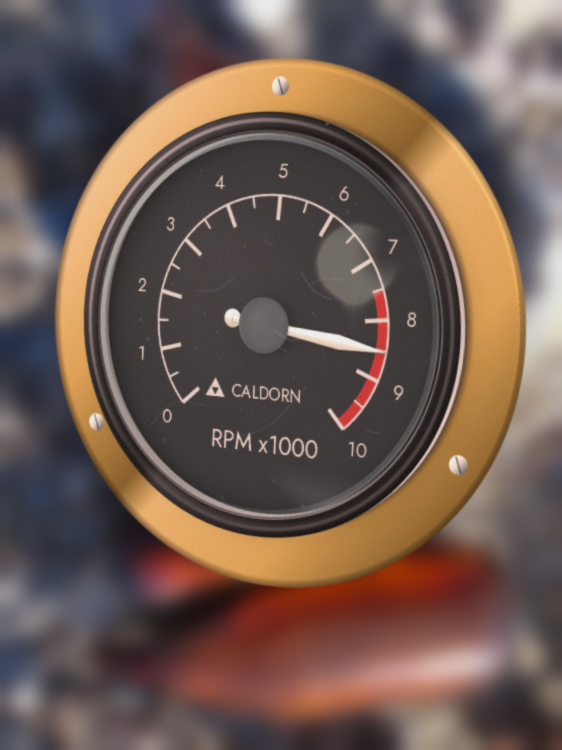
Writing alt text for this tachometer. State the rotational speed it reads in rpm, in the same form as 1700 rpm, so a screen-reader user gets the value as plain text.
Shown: 8500 rpm
